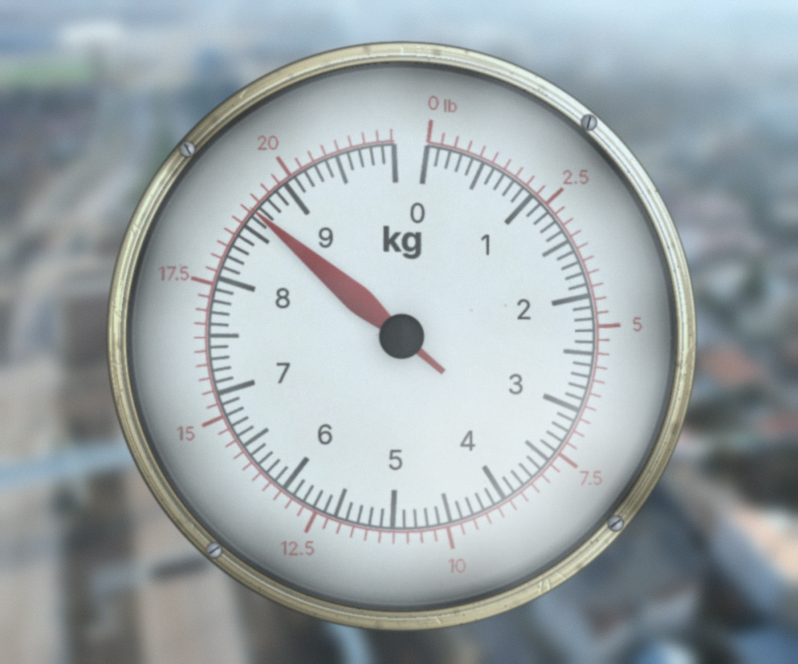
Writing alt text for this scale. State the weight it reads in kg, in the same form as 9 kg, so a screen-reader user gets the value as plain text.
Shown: 8.65 kg
